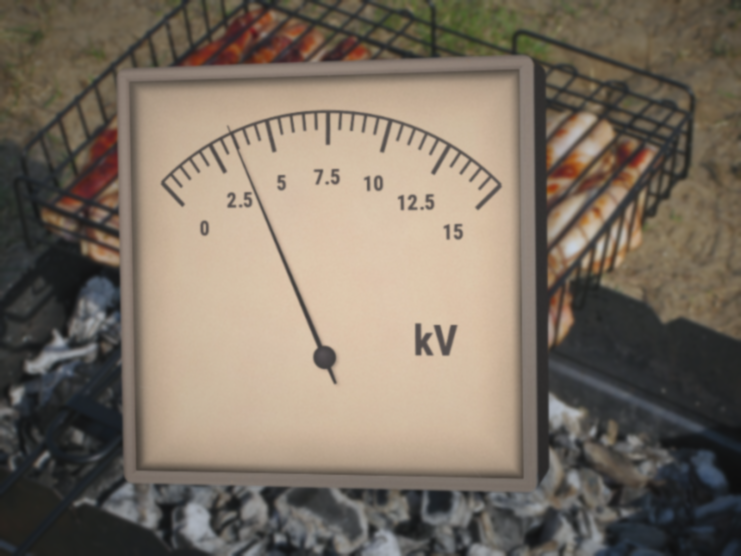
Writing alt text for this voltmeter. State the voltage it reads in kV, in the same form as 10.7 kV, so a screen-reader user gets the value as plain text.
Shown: 3.5 kV
